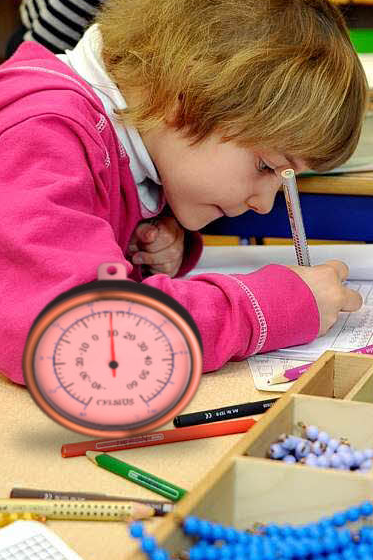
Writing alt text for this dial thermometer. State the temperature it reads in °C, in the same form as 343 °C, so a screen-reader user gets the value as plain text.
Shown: 10 °C
